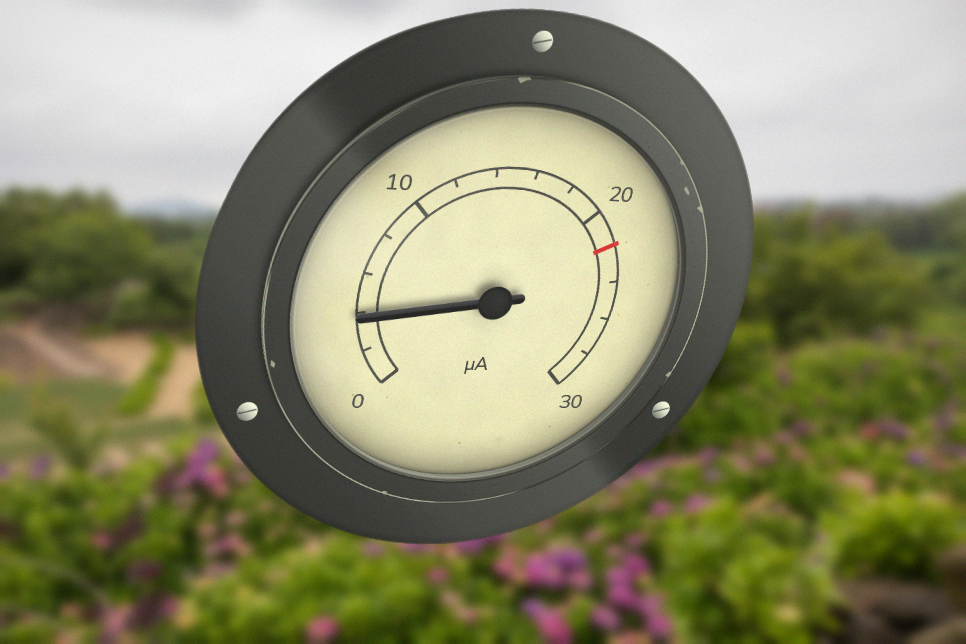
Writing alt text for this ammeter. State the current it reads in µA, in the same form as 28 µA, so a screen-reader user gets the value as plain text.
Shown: 4 µA
